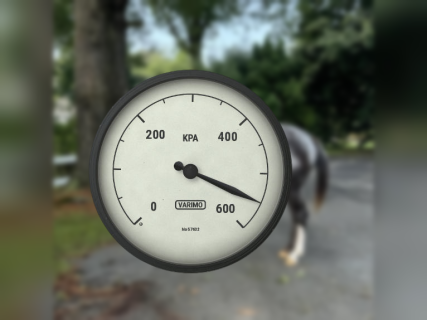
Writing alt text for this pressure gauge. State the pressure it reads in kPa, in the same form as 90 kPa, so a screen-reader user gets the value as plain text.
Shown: 550 kPa
